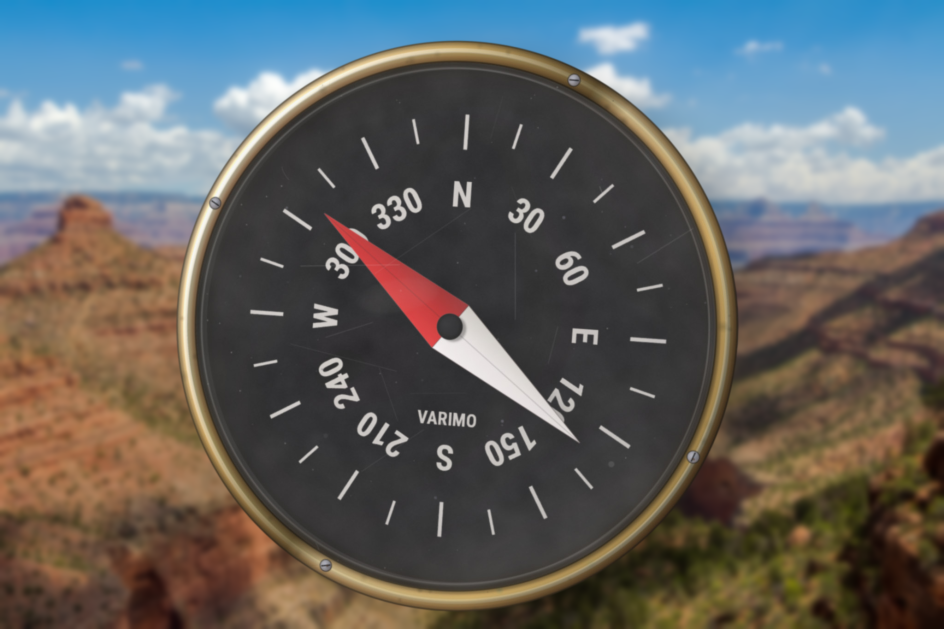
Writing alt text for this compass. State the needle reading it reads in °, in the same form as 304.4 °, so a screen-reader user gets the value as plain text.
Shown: 307.5 °
